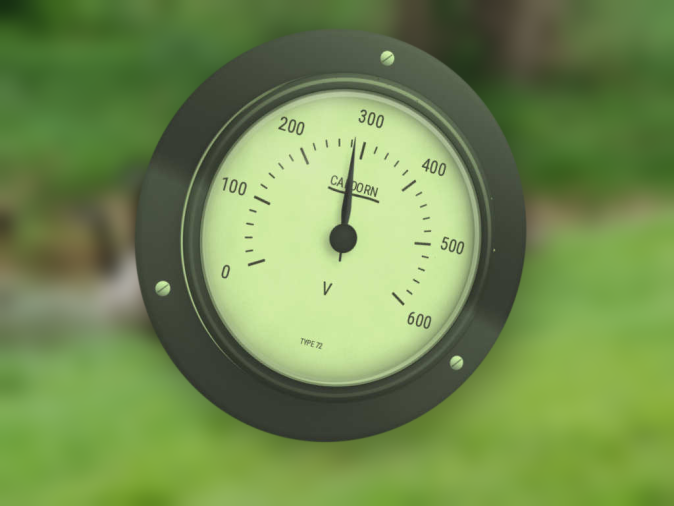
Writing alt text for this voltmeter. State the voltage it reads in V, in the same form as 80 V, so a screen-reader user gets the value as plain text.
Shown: 280 V
